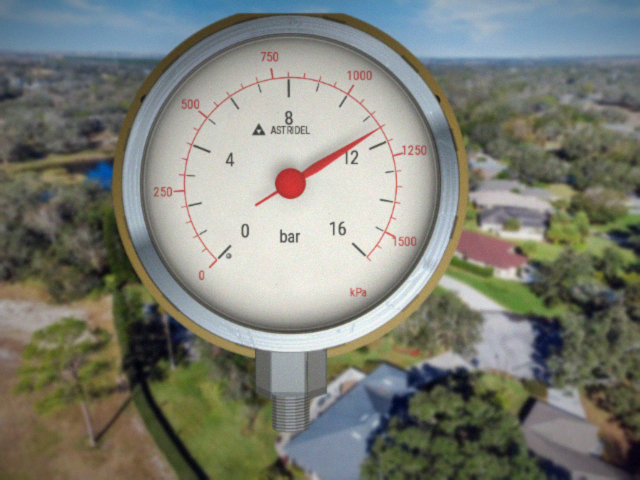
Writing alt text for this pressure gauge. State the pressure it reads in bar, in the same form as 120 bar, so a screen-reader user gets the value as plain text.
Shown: 11.5 bar
